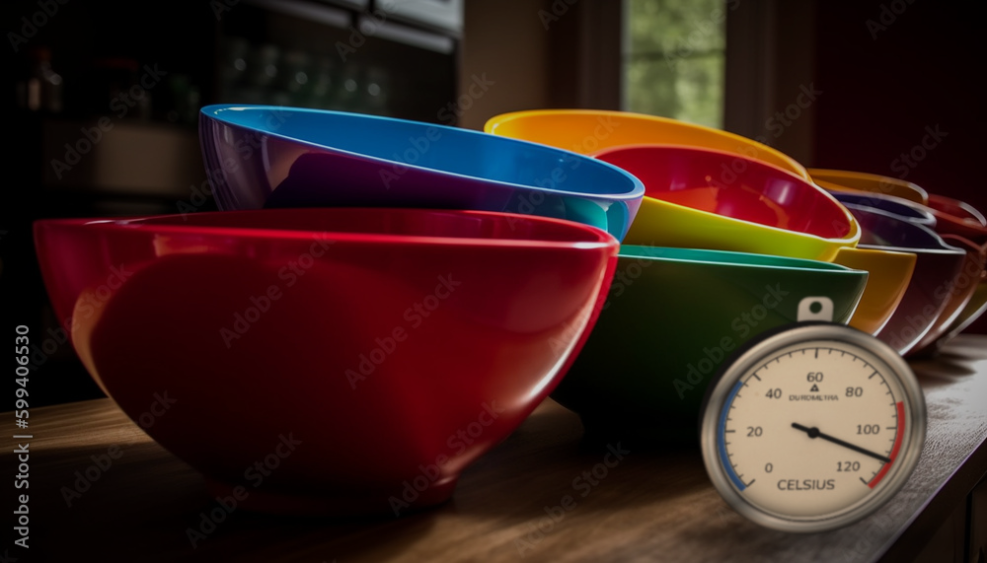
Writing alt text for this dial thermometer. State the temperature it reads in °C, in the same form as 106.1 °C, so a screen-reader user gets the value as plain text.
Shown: 110 °C
